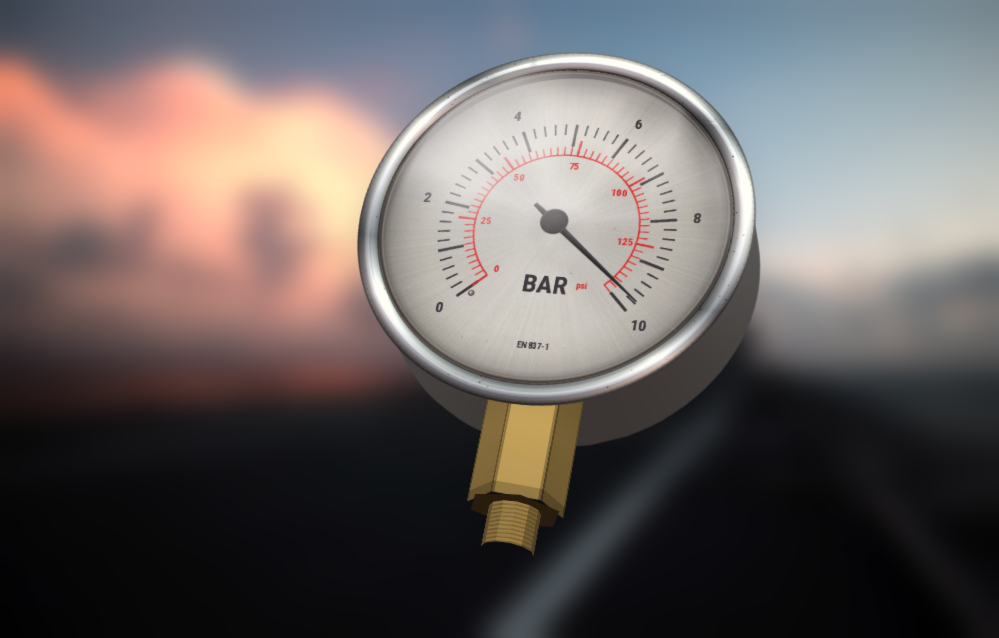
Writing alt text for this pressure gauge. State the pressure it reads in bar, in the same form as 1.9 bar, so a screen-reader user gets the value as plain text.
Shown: 9.8 bar
